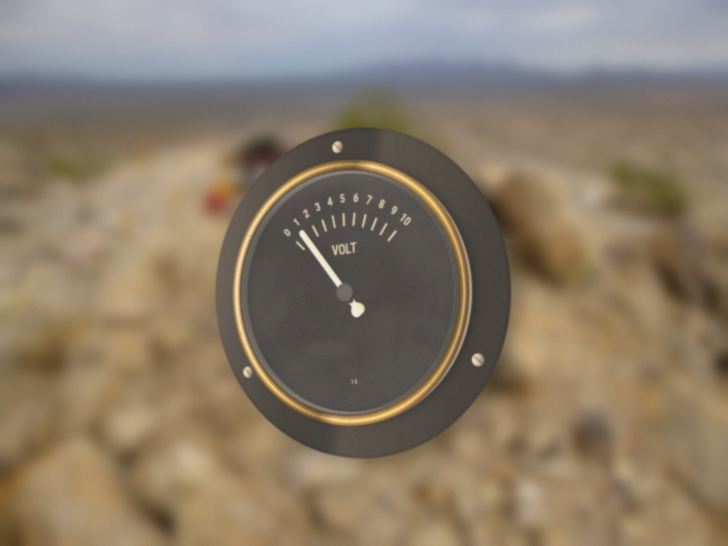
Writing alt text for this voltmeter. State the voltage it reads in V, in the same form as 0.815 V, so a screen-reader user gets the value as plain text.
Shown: 1 V
